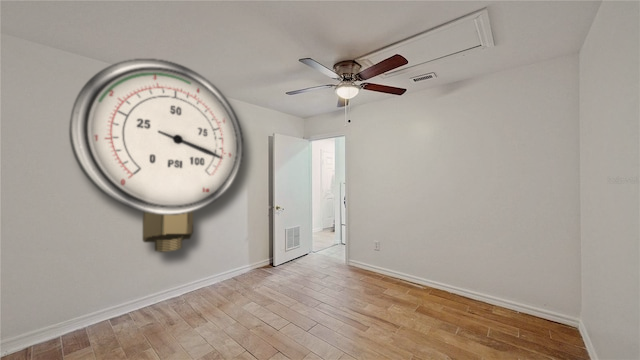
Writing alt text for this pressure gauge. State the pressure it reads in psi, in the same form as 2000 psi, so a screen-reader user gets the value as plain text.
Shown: 90 psi
